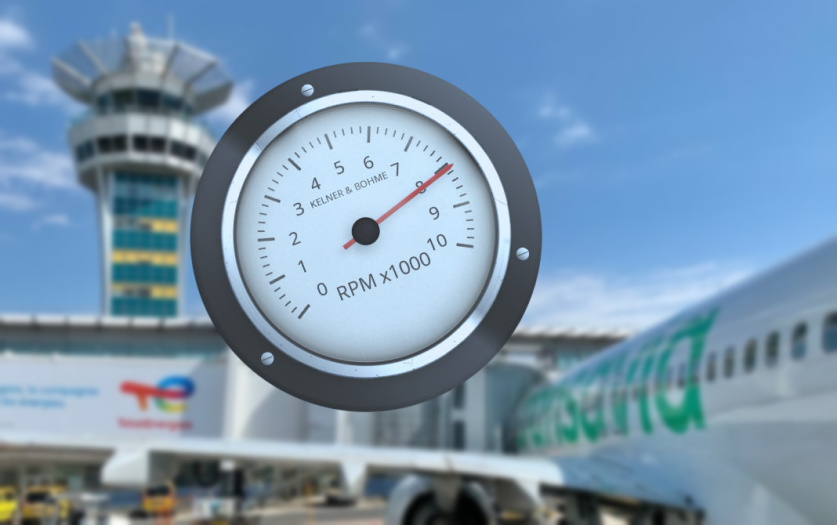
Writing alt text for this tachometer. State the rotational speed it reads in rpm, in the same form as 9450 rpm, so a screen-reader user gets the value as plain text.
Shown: 8100 rpm
